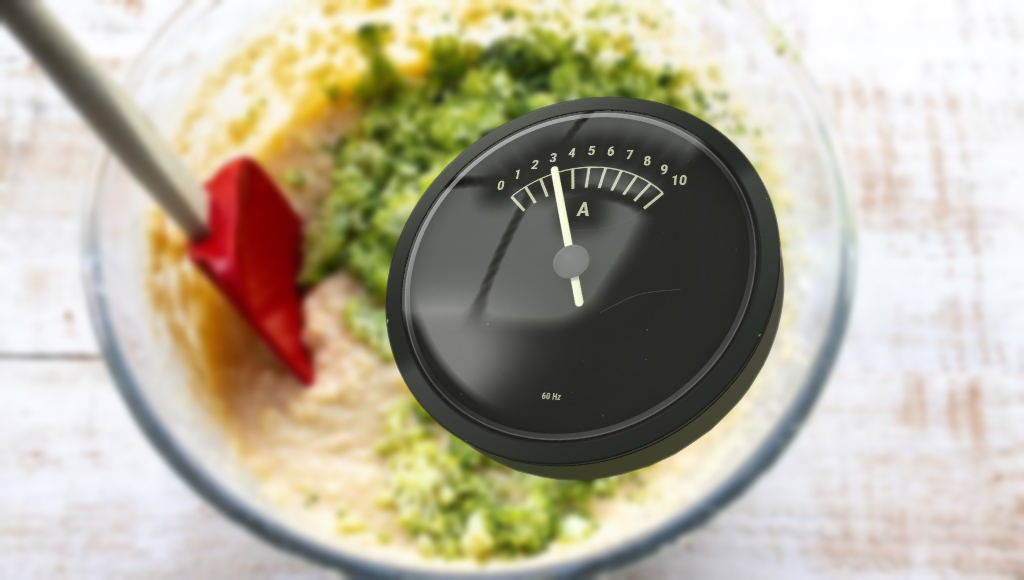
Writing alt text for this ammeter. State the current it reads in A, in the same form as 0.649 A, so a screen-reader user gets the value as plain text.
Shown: 3 A
